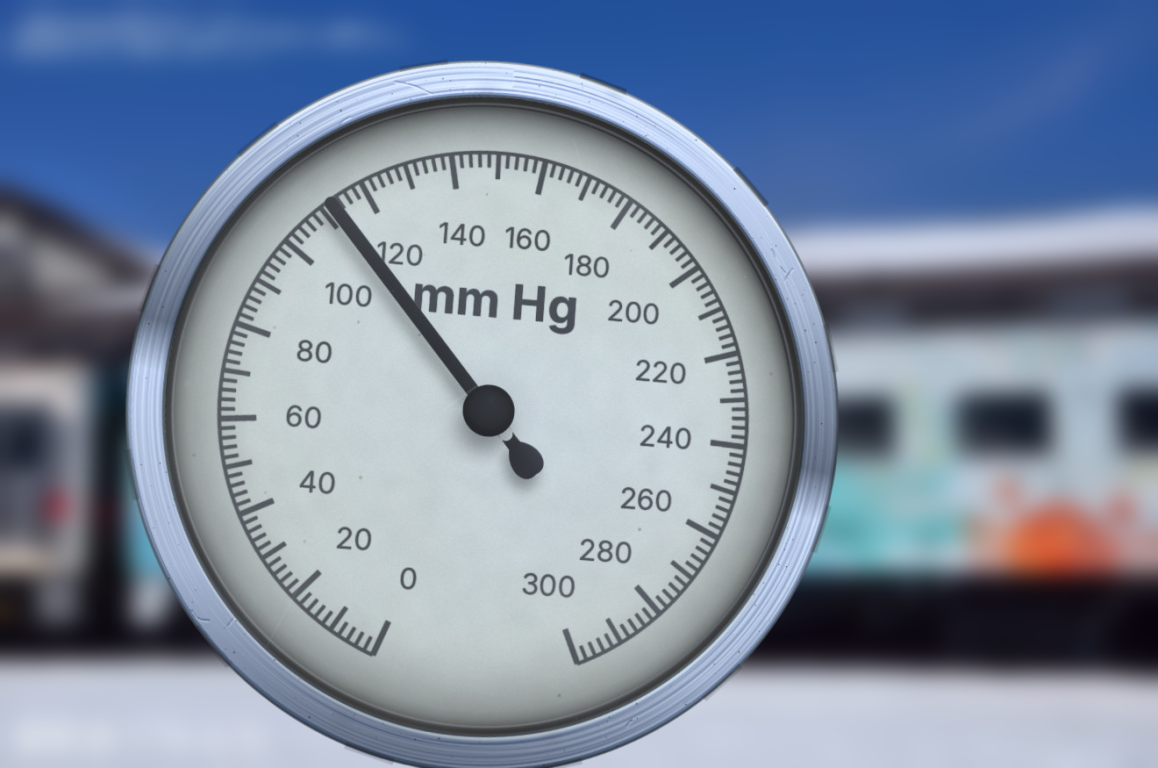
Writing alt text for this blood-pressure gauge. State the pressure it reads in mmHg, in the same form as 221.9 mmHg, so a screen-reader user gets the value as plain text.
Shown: 112 mmHg
